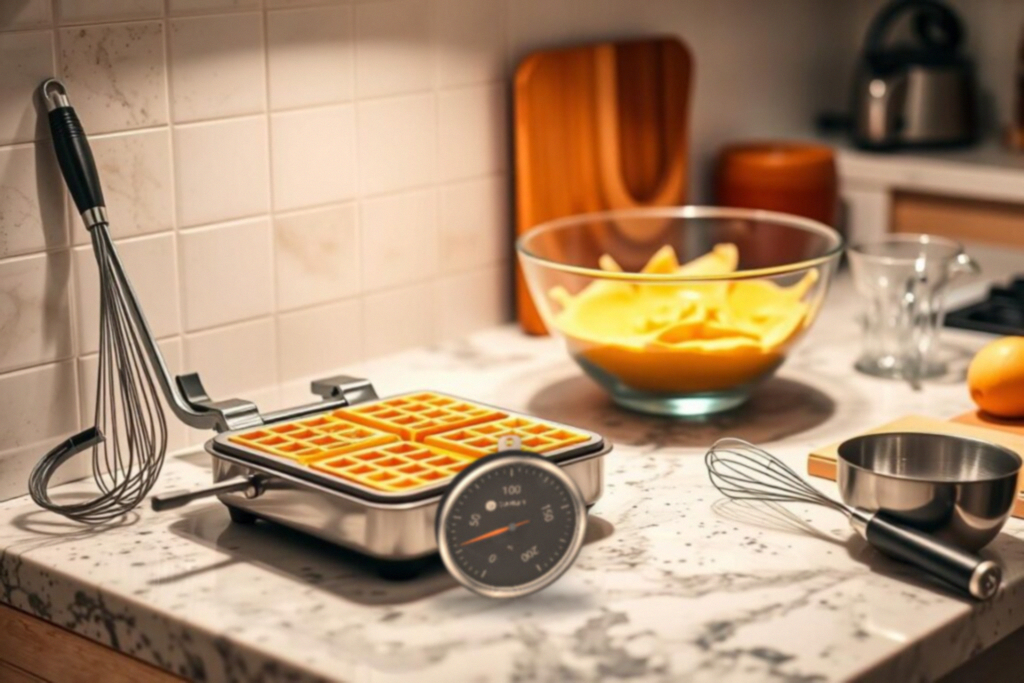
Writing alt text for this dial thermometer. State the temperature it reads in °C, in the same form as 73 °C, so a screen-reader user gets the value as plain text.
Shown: 30 °C
